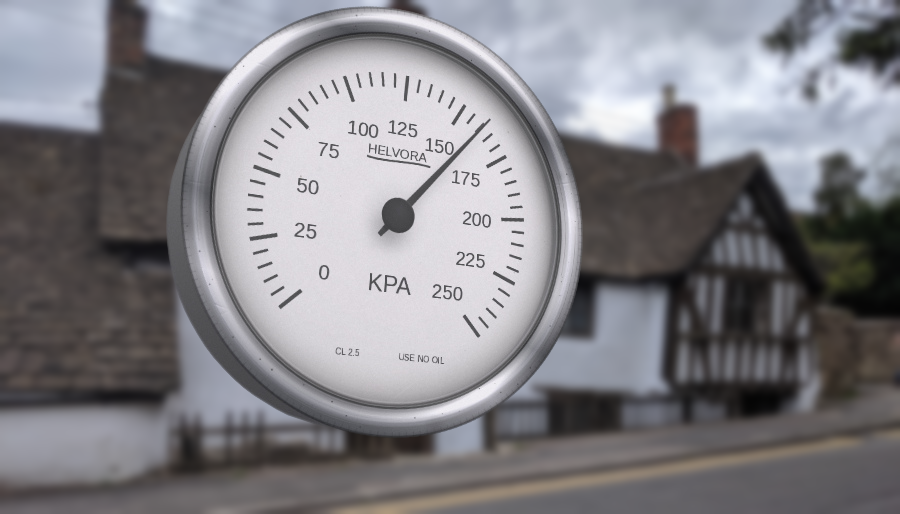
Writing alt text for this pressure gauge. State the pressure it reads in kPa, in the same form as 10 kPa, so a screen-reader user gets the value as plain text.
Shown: 160 kPa
